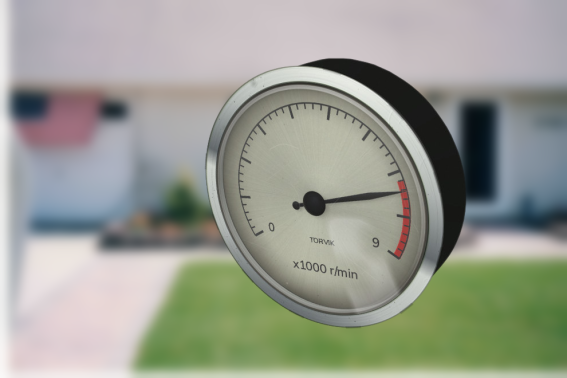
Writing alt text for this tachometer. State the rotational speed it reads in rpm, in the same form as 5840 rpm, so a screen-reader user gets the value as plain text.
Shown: 7400 rpm
